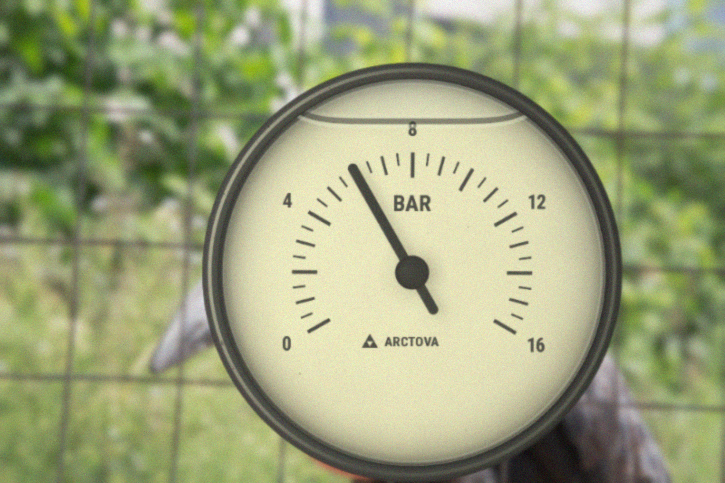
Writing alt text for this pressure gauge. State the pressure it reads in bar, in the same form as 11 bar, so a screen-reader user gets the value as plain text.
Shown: 6 bar
